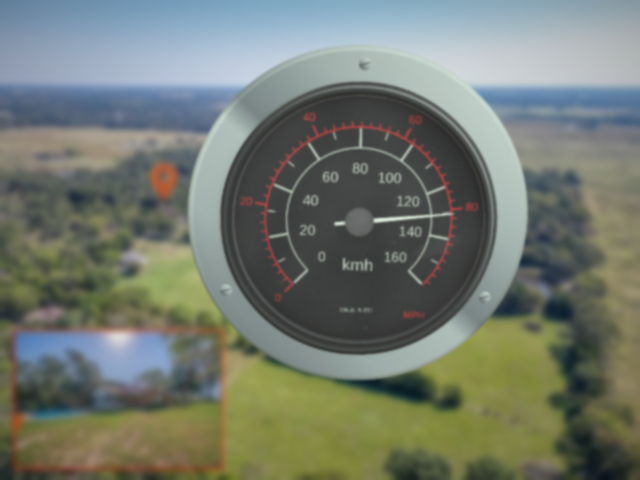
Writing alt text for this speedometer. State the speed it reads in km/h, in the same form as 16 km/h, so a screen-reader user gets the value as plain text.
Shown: 130 km/h
